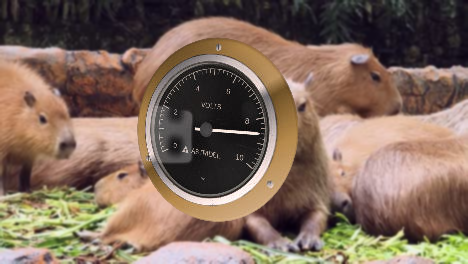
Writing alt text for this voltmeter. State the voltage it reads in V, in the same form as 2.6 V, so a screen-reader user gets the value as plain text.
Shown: 8.6 V
